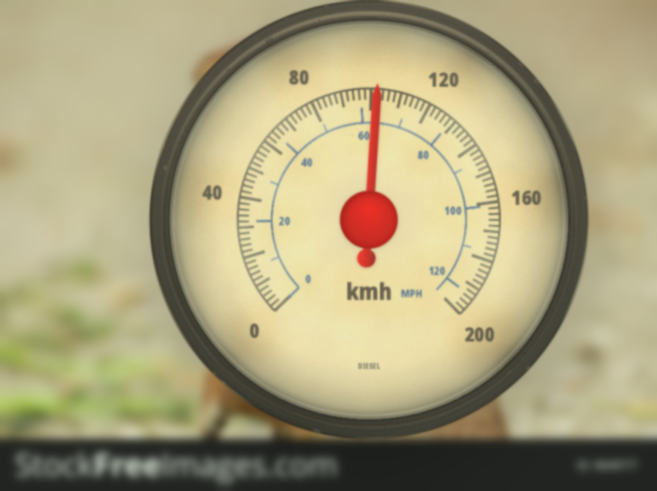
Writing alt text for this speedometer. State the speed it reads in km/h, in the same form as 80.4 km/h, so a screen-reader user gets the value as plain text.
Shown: 102 km/h
